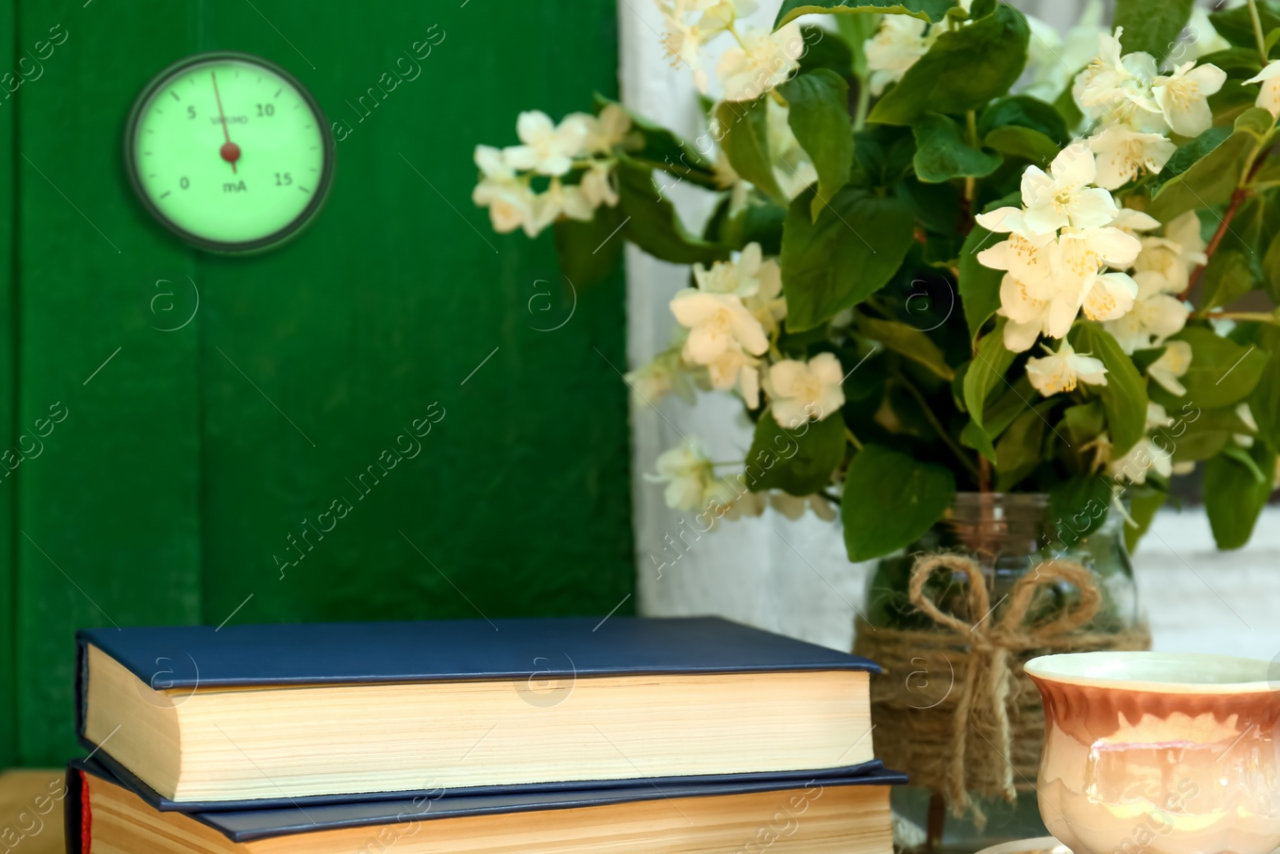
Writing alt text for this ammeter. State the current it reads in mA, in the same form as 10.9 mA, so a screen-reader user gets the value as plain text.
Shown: 7 mA
